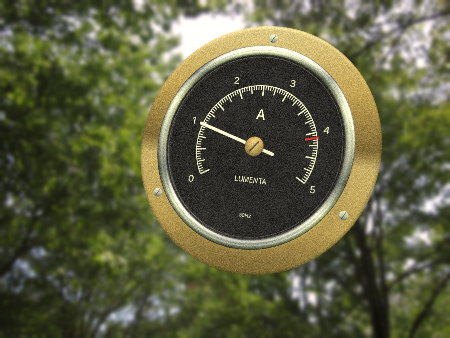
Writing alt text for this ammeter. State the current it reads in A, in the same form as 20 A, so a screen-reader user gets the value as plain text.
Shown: 1 A
